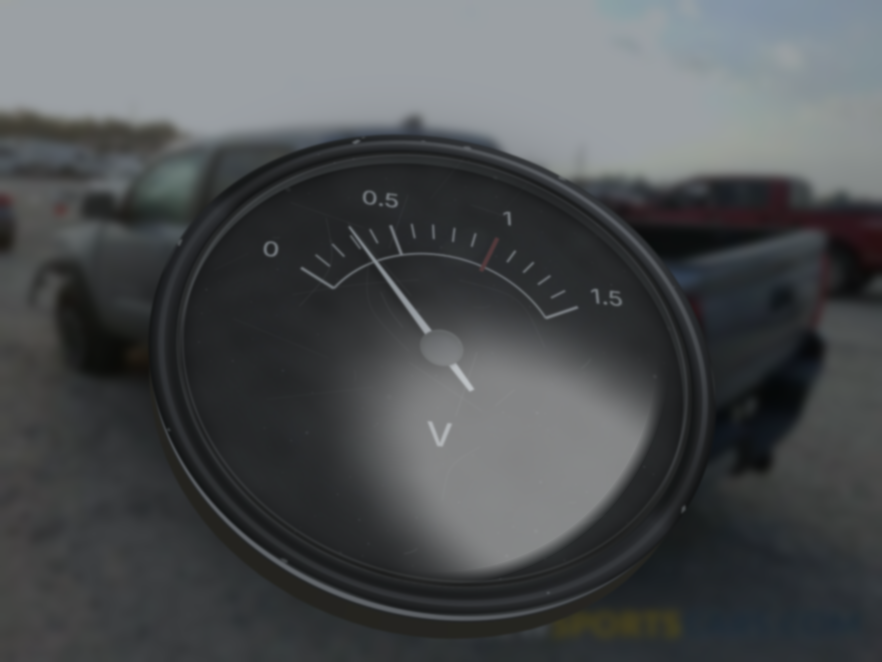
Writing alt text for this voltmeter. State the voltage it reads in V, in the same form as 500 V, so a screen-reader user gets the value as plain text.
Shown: 0.3 V
